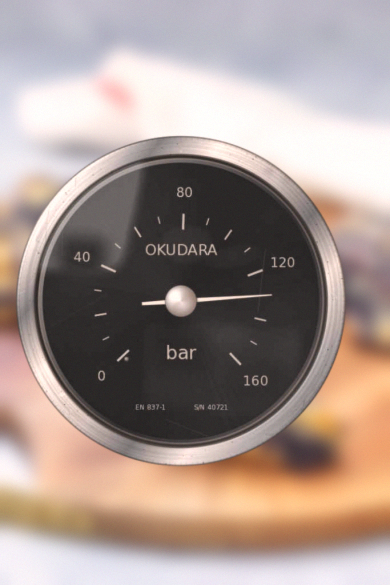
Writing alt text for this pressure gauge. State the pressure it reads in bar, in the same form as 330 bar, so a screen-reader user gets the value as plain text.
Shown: 130 bar
